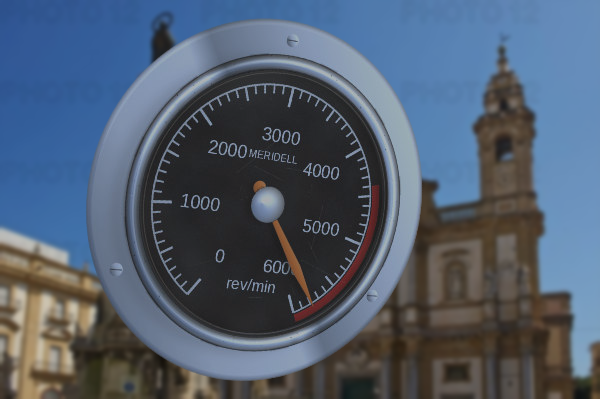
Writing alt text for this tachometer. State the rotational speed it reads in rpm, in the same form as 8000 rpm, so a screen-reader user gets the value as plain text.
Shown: 5800 rpm
